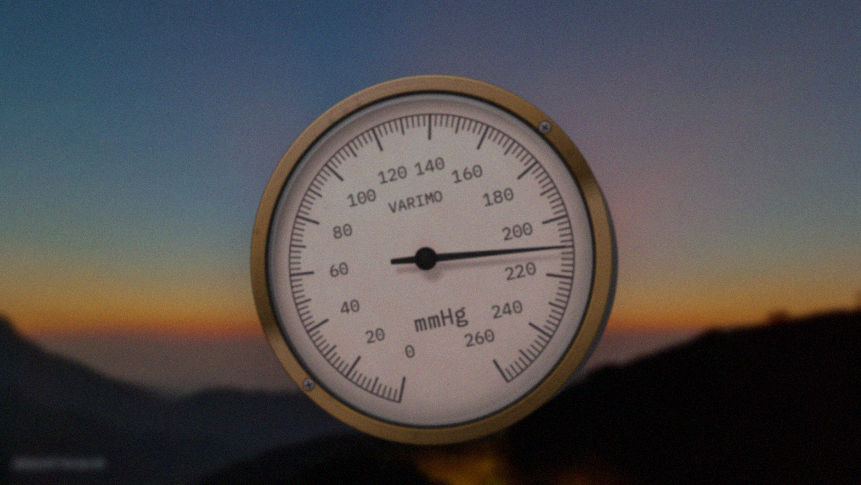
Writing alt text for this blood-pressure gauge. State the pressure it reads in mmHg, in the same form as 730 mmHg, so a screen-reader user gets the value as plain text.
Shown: 210 mmHg
